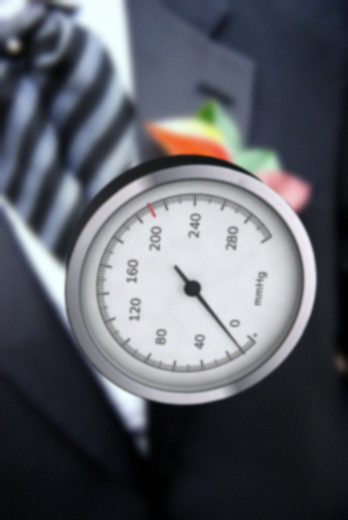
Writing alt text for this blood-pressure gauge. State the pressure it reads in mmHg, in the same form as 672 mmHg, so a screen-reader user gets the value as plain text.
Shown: 10 mmHg
